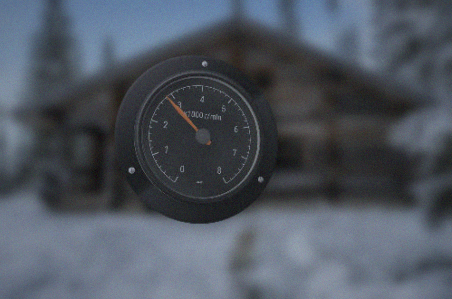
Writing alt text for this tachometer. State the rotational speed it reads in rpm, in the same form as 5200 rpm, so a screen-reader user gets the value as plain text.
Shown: 2800 rpm
